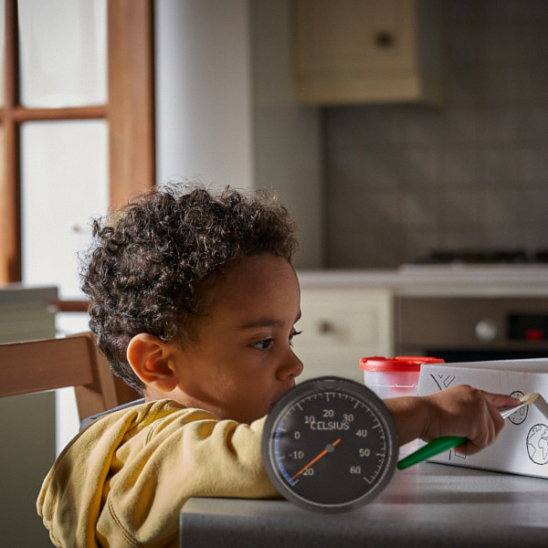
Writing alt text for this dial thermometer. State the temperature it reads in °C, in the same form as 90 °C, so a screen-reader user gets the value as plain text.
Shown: -18 °C
